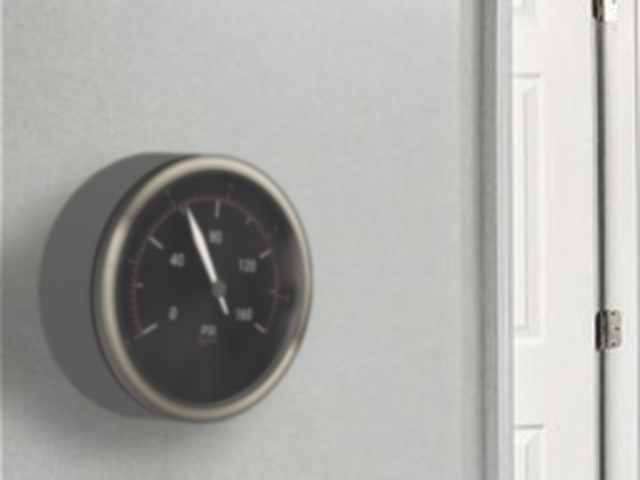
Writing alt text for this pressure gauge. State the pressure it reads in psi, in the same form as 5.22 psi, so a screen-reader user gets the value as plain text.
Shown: 60 psi
